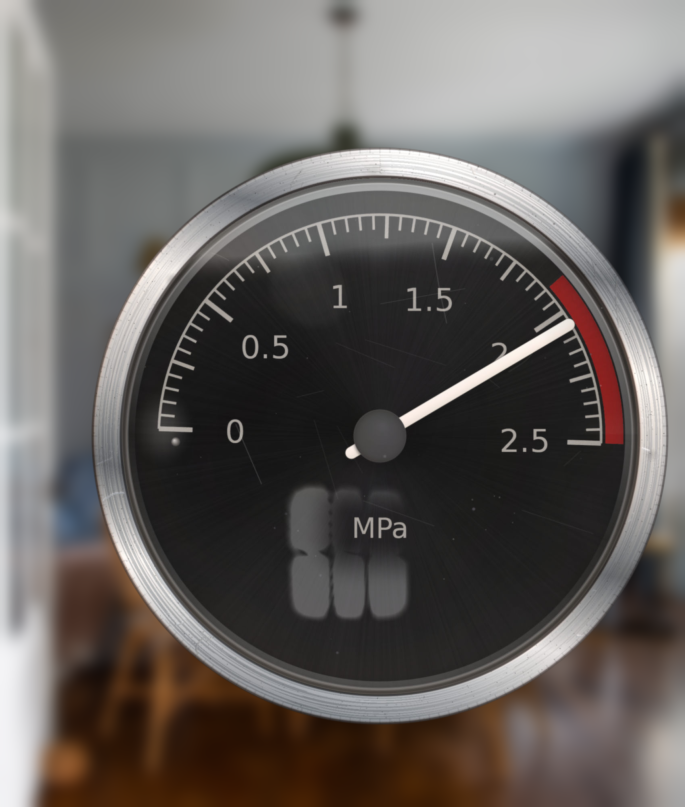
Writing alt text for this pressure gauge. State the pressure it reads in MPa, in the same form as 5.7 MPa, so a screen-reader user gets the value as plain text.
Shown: 2.05 MPa
